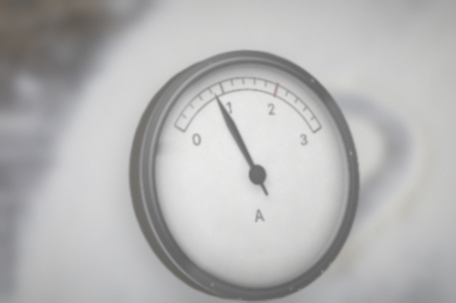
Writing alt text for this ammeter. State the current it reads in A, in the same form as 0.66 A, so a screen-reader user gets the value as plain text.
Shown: 0.8 A
